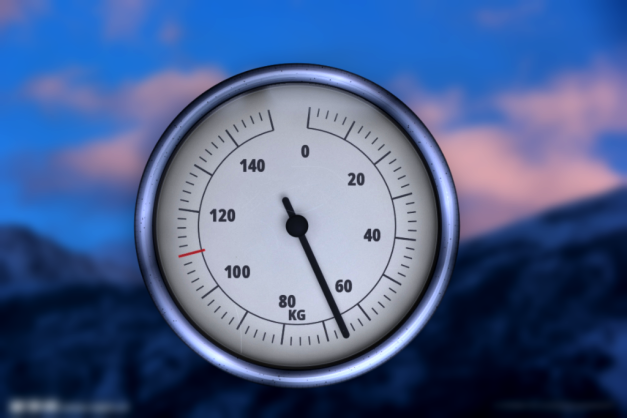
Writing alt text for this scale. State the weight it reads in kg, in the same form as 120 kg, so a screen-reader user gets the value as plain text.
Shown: 66 kg
